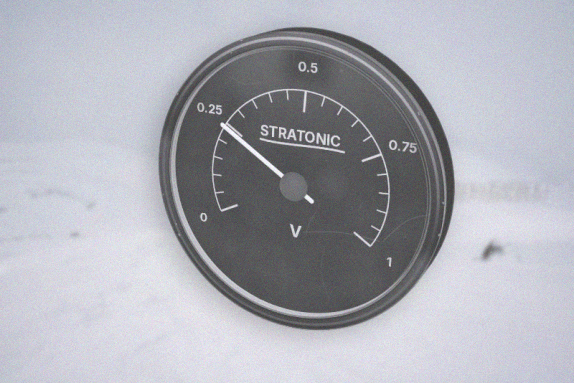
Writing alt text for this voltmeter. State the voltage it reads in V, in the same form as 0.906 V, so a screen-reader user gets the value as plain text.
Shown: 0.25 V
